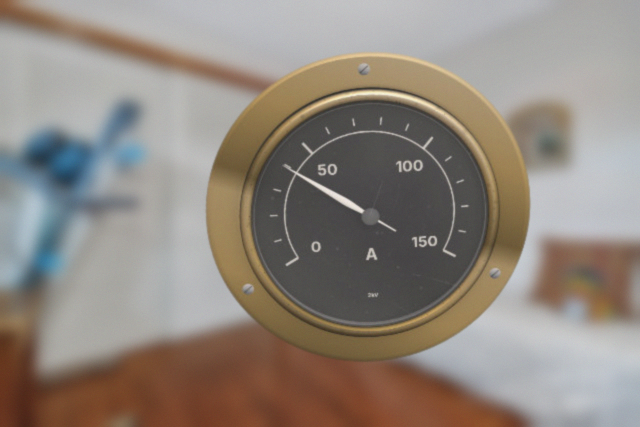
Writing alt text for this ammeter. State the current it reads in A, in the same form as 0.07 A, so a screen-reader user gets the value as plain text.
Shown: 40 A
